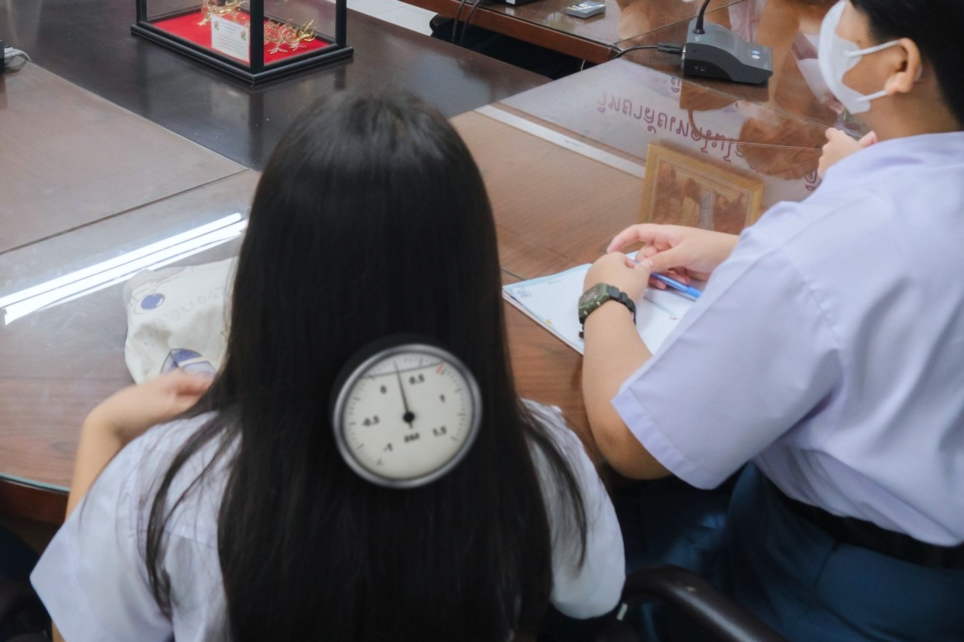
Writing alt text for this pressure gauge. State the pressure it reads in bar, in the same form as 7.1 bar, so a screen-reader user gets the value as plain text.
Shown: 0.25 bar
